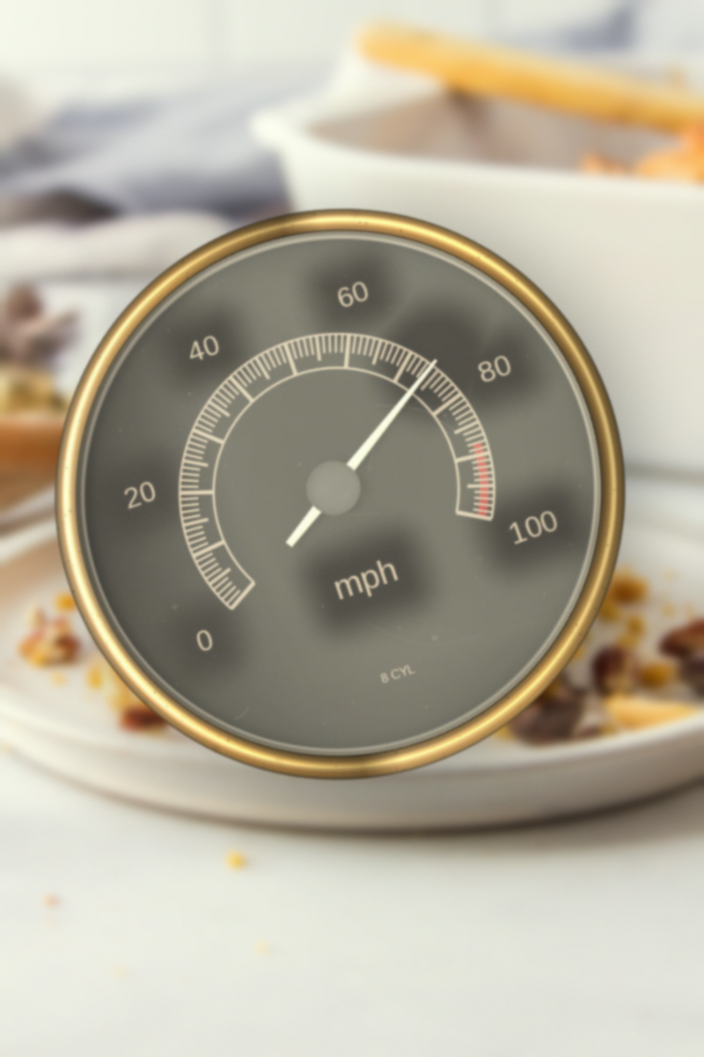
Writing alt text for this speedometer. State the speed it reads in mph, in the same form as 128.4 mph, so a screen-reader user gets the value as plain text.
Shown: 74 mph
